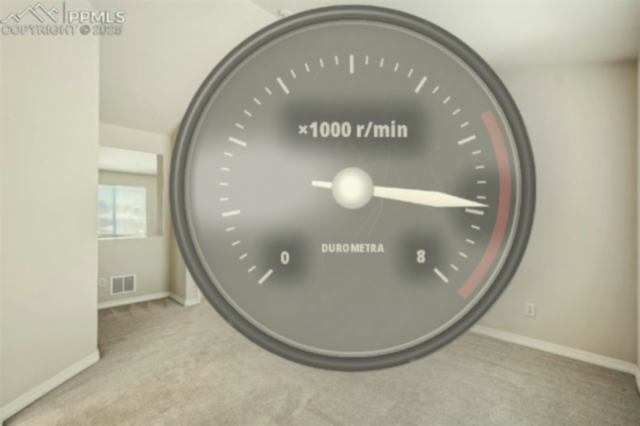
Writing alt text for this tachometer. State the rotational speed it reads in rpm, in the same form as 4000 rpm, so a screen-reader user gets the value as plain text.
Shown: 6900 rpm
